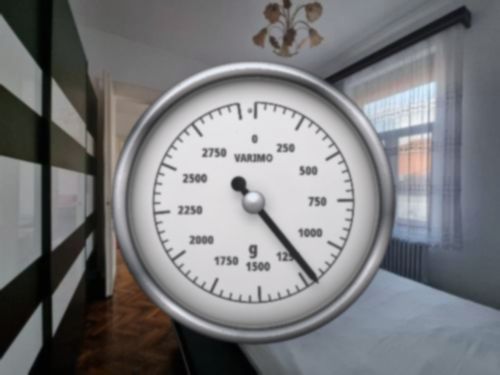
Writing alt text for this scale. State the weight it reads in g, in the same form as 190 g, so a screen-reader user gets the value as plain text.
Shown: 1200 g
